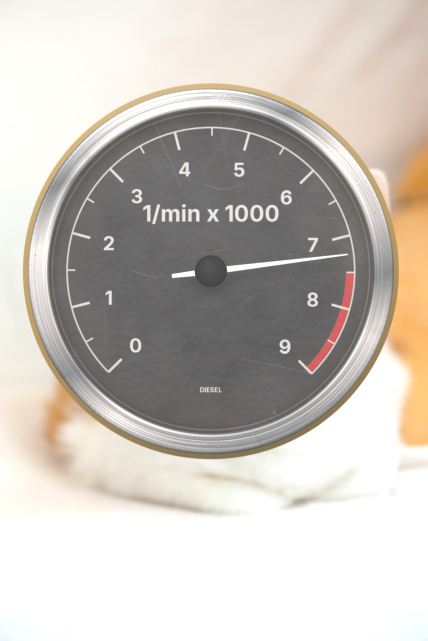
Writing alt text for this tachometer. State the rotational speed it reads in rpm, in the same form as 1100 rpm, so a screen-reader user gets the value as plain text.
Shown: 7250 rpm
